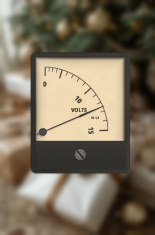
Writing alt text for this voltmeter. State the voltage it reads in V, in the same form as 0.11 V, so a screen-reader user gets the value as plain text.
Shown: 12.5 V
